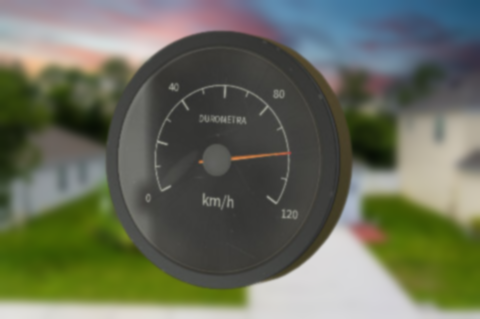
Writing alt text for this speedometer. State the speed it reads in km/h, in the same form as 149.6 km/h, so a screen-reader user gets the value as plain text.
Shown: 100 km/h
